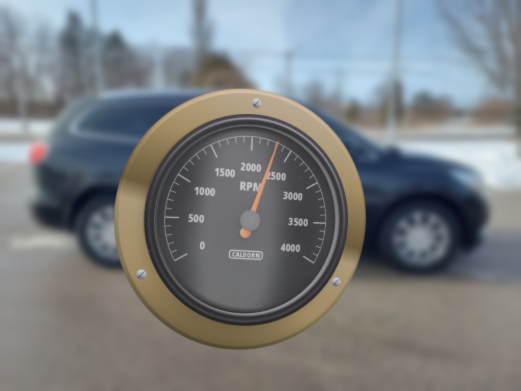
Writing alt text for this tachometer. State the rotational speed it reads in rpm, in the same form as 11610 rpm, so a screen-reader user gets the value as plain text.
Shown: 2300 rpm
